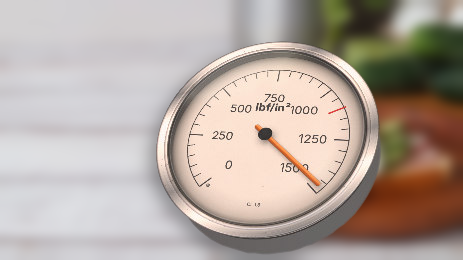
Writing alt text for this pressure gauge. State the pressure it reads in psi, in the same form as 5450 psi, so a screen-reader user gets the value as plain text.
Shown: 1475 psi
